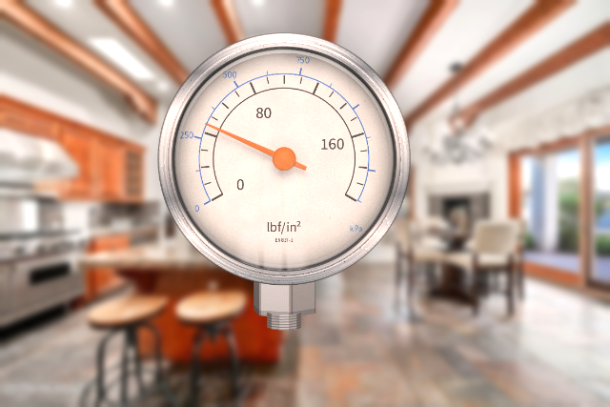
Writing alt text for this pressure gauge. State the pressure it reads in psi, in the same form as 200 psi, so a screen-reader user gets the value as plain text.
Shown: 45 psi
